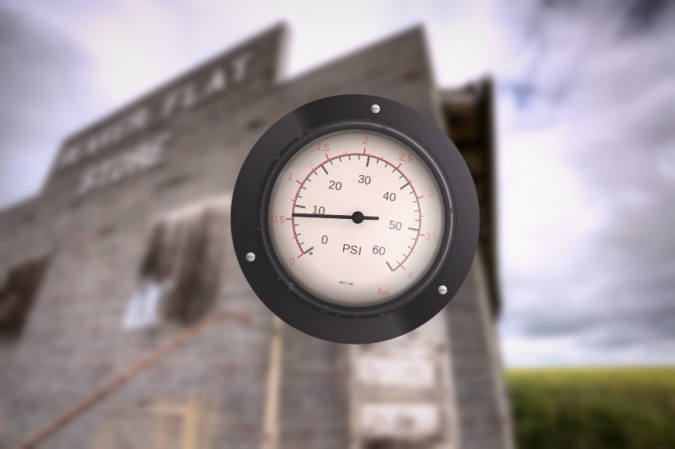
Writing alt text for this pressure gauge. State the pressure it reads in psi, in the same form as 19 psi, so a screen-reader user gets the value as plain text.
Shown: 8 psi
